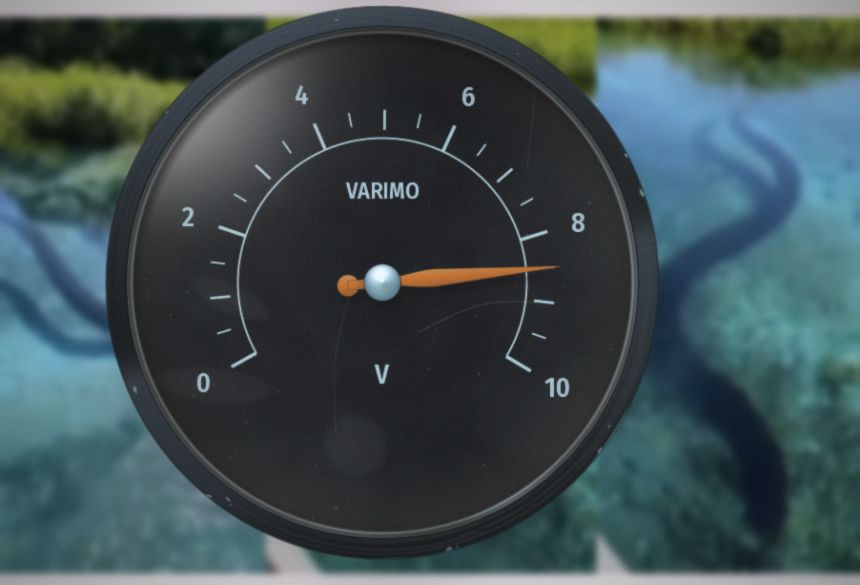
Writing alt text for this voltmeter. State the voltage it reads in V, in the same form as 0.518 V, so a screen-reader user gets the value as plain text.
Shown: 8.5 V
